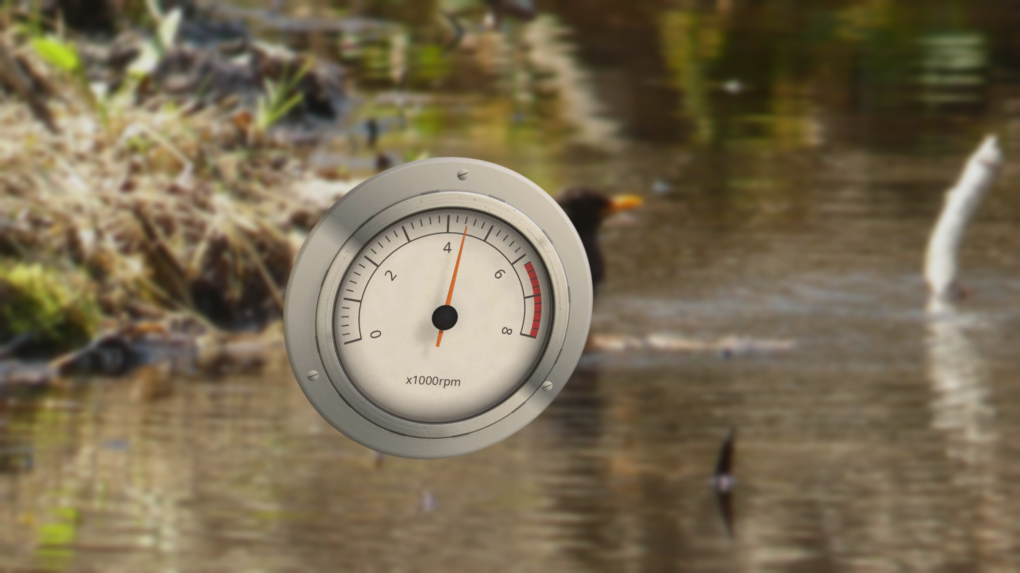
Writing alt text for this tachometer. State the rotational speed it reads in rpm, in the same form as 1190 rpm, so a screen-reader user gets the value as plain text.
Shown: 4400 rpm
